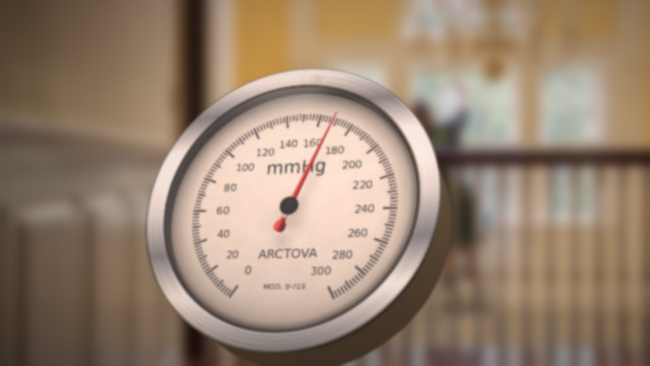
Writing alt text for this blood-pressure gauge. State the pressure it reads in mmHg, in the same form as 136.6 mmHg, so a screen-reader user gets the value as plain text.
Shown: 170 mmHg
